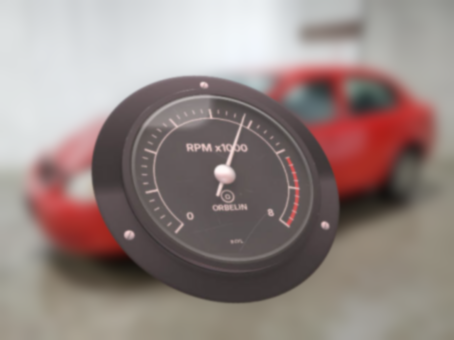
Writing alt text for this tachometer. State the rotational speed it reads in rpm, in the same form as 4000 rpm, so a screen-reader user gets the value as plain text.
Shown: 4800 rpm
